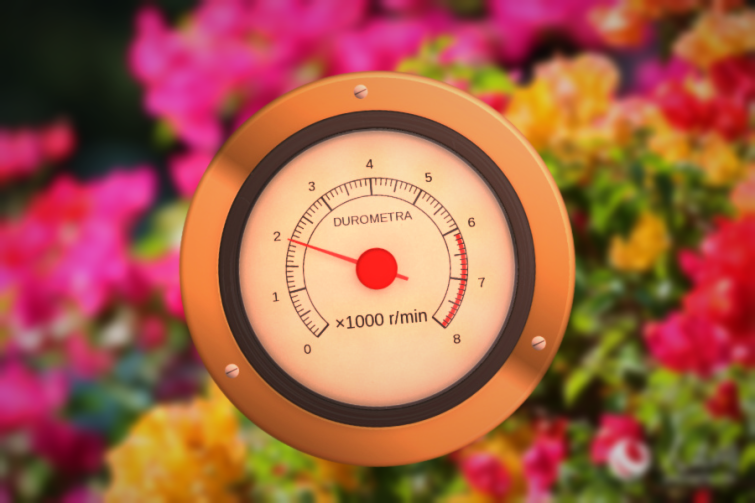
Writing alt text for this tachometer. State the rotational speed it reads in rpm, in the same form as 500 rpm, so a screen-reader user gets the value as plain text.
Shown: 2000 rpm
